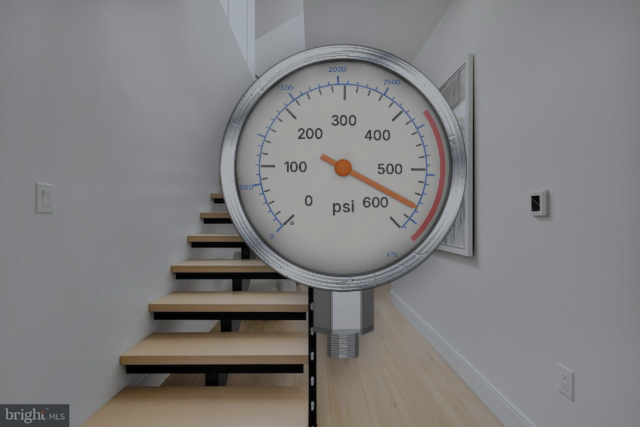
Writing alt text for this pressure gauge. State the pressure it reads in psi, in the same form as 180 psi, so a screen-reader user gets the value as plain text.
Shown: 560 psi
